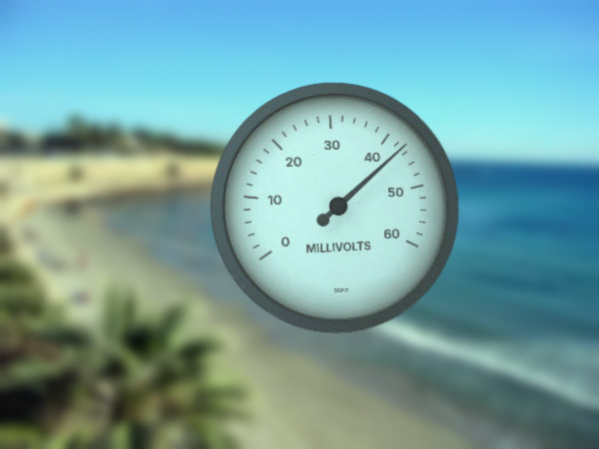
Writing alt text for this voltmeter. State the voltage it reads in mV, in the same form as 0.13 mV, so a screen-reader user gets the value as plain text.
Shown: 43 mV
